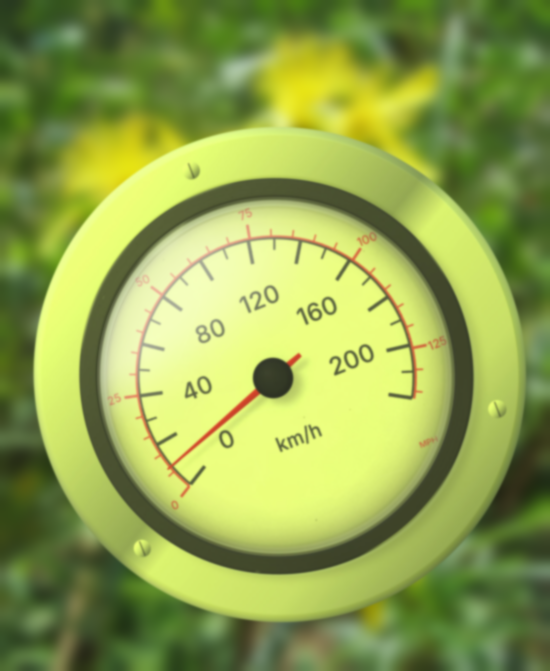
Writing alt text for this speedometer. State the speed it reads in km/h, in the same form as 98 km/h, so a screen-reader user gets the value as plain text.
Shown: 10 km/h
